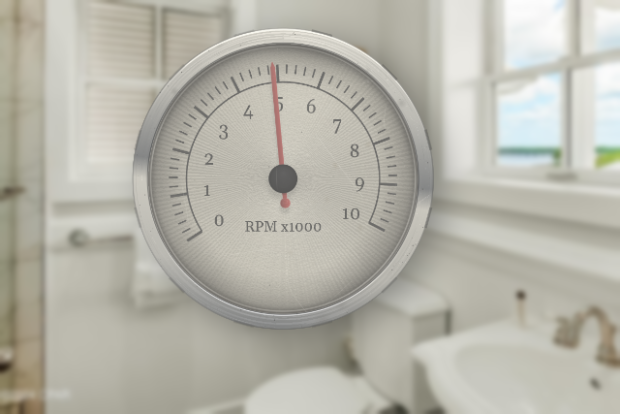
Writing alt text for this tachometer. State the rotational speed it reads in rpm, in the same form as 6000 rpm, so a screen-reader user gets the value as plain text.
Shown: 4900 rpm
